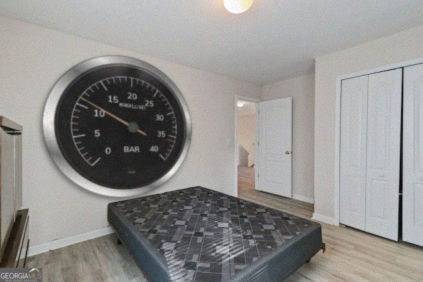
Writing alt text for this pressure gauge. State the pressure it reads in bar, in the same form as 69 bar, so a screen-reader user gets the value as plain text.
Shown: 11 bar
